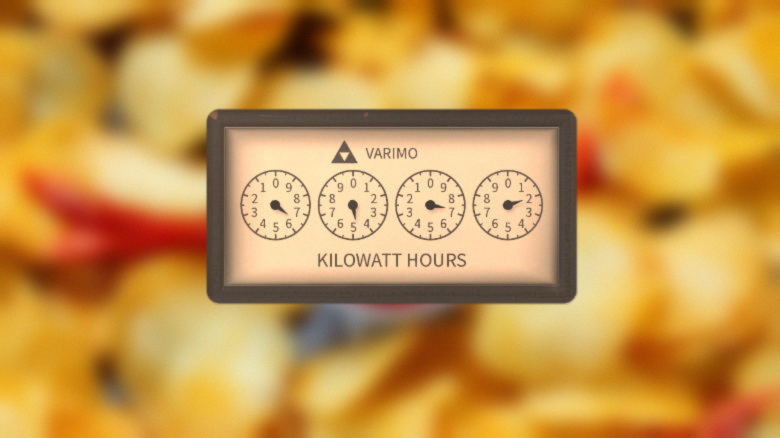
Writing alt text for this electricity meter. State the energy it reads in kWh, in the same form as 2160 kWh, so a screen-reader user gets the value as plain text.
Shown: 6472 kWh
